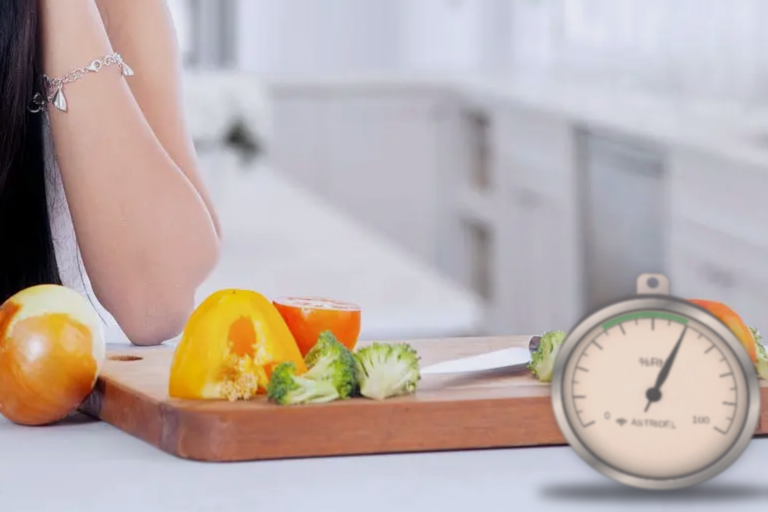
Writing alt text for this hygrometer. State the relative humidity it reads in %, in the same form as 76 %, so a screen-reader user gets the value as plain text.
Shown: 60 %
